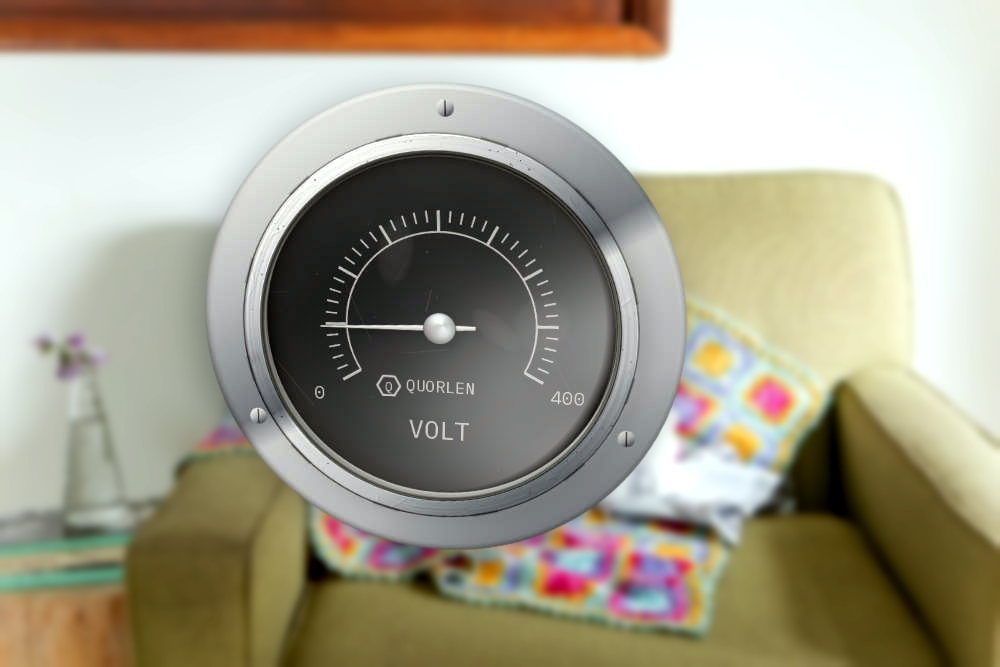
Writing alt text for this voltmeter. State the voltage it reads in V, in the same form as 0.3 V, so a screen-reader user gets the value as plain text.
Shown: 50 V
